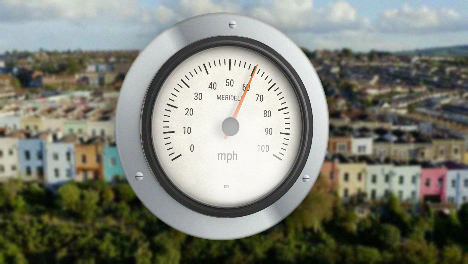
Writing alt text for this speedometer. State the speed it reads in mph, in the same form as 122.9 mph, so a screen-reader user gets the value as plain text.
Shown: 60 mph
